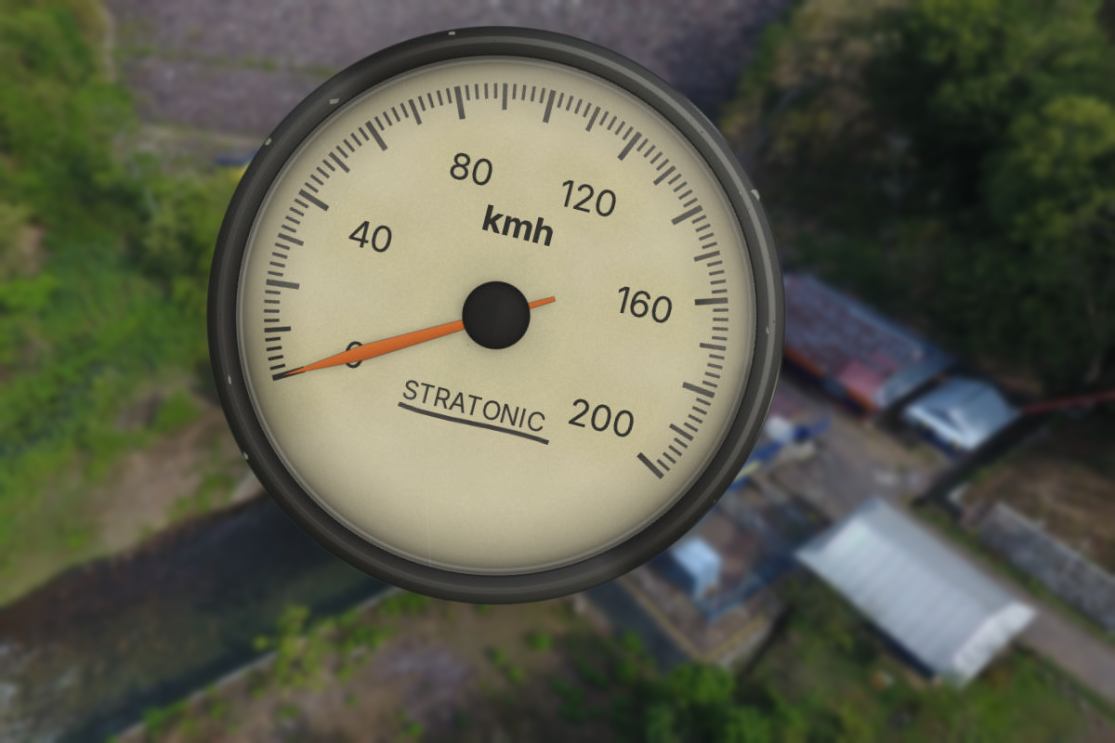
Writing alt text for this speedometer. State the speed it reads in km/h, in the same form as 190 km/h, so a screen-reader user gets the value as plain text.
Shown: 0 km/h
